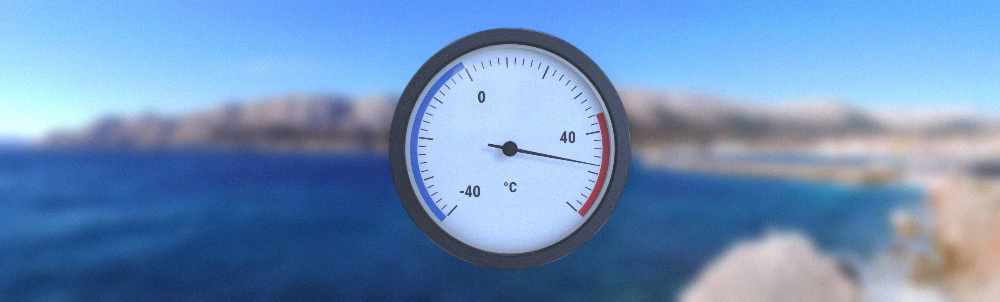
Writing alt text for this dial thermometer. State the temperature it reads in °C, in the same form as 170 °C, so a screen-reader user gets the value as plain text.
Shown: 48 °C
